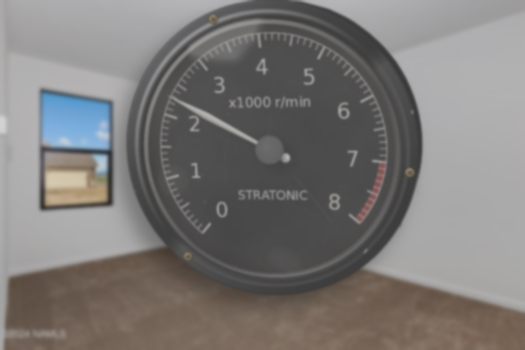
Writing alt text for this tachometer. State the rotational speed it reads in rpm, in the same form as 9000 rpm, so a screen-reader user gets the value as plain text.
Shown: 2300 rpm
